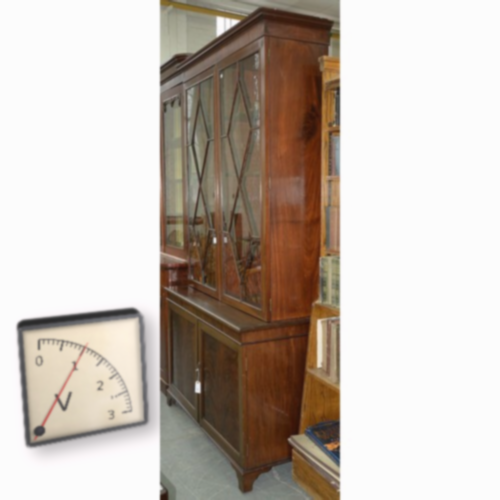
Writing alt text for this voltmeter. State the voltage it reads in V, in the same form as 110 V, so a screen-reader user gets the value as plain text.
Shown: 1 V
